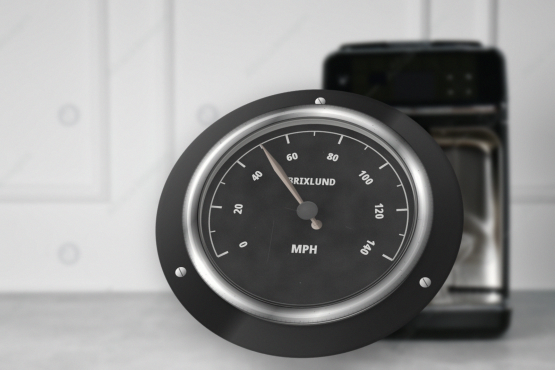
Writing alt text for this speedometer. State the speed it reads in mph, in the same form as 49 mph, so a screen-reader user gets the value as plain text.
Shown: 50 mph
